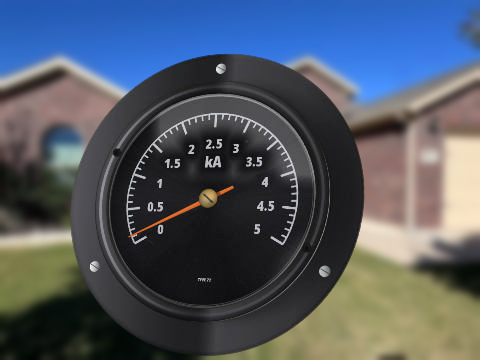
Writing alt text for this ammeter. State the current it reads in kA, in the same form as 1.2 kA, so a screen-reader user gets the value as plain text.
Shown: 0.1 kA
